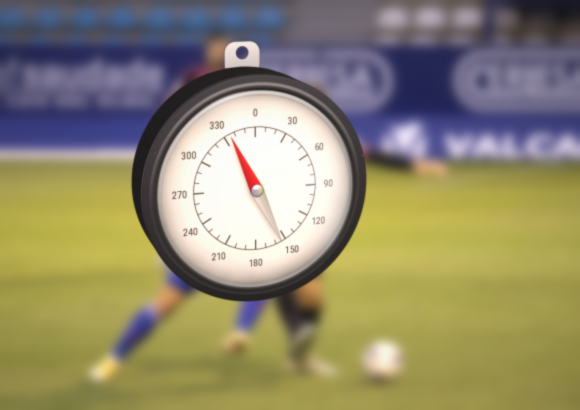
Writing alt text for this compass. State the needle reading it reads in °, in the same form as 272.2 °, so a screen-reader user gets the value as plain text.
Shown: 335 °
